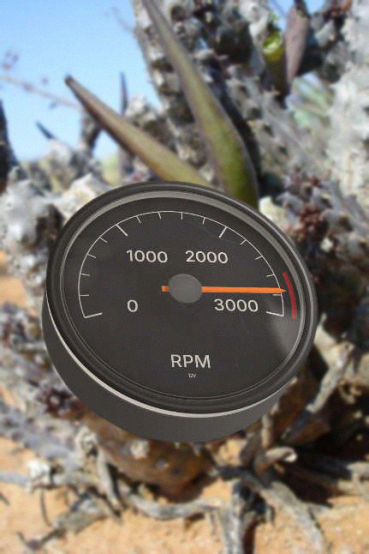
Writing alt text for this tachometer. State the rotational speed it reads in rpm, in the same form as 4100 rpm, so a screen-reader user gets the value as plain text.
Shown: 2800 rpm
